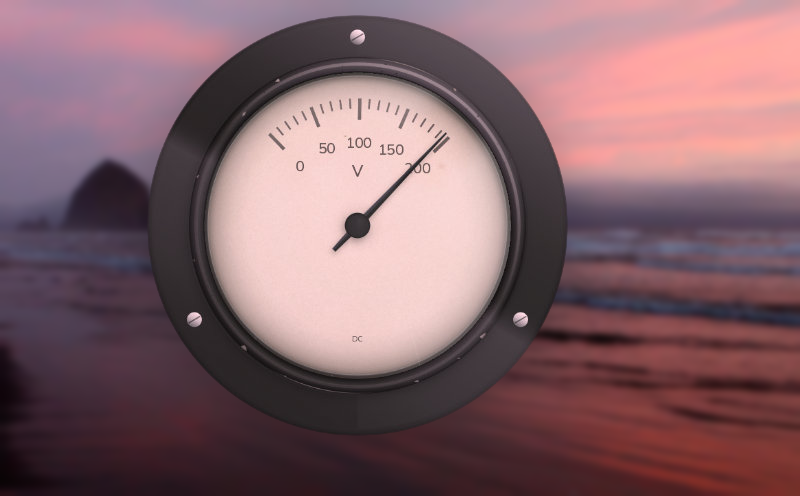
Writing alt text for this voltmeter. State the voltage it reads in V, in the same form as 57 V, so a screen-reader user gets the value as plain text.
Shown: 195 V
